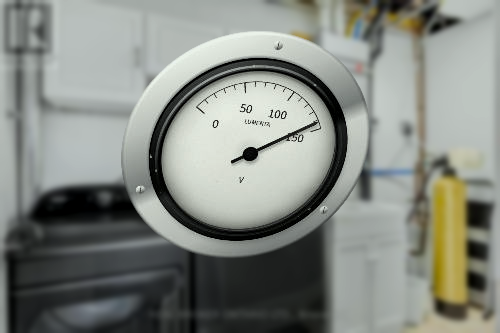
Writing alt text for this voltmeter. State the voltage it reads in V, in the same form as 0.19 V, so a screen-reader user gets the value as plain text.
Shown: 140 V
